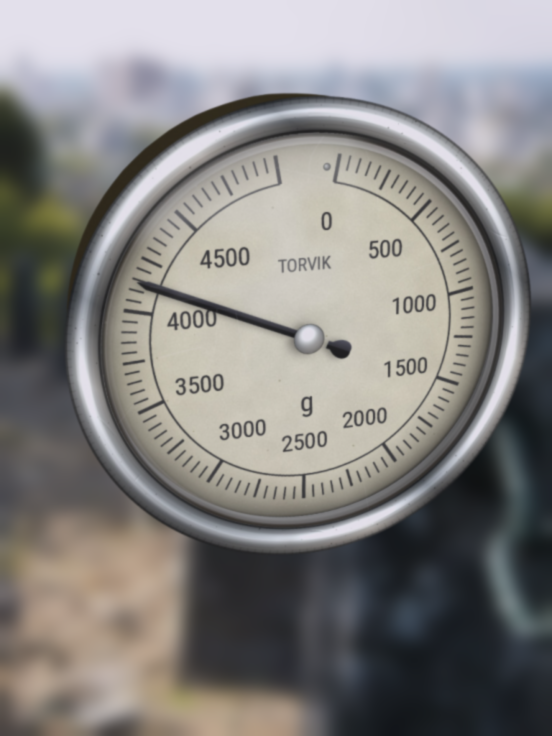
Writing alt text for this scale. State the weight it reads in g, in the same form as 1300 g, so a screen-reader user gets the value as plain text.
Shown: 4150 g
